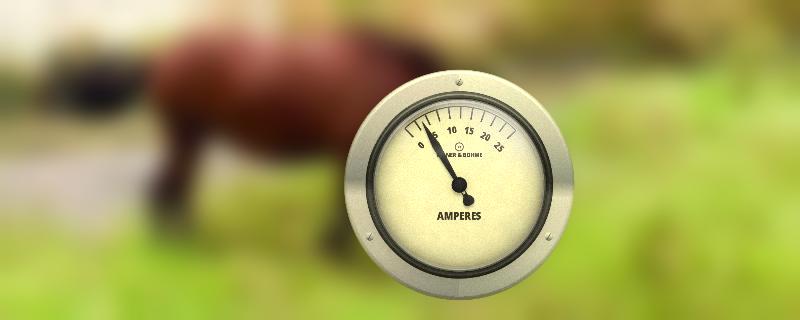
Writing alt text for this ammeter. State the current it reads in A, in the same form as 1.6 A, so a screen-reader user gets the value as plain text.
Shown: 3.75 A
